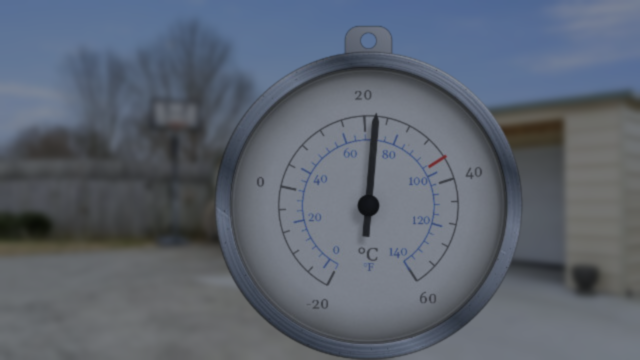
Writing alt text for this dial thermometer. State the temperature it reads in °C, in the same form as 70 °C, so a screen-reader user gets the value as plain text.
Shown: 22 °C
